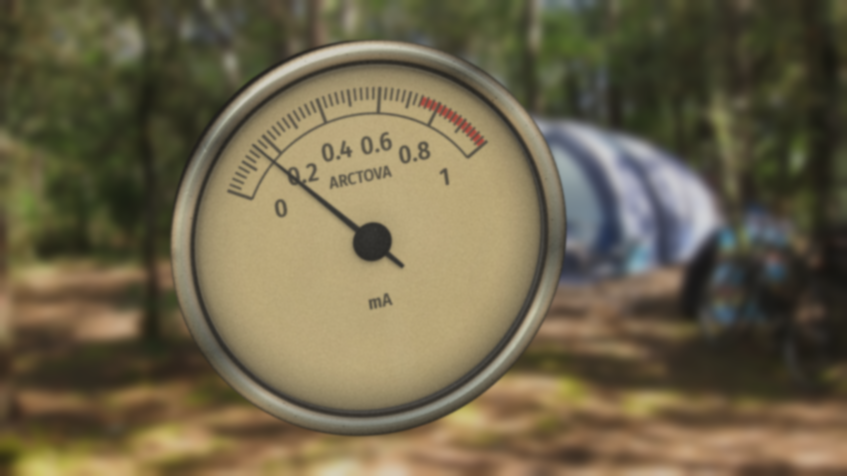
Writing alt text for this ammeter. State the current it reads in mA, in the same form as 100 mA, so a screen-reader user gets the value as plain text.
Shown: 0.16 mA
